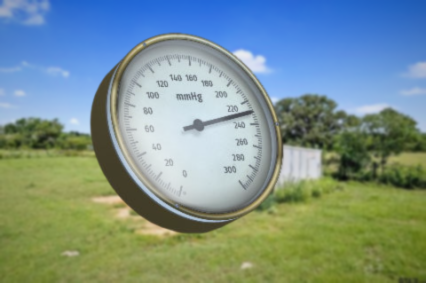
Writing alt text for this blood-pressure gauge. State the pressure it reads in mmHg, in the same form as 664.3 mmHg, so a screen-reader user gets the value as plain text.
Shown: 230 mmHg
